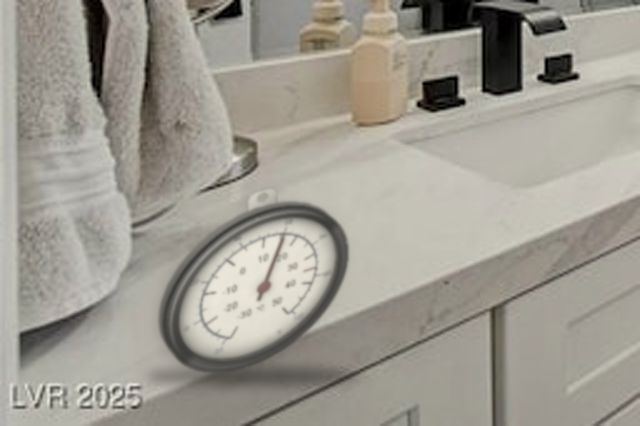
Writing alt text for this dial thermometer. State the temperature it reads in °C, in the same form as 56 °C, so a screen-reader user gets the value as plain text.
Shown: 15 °C
